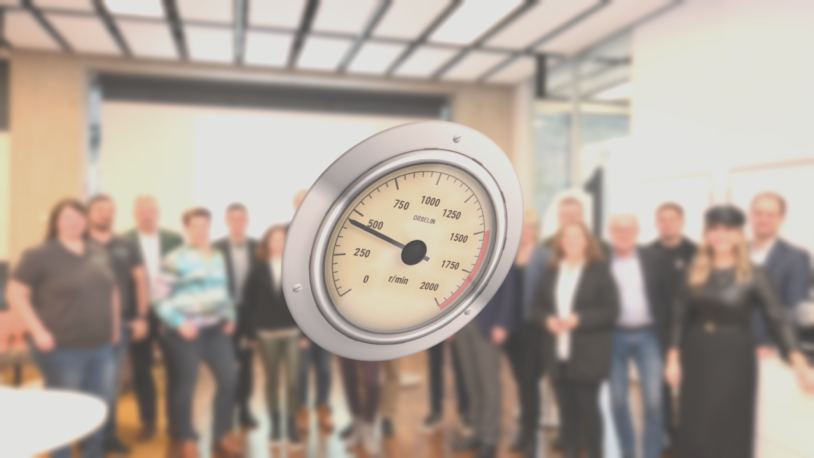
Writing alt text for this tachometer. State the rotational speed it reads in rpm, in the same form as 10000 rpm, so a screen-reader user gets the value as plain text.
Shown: 450 rpm
